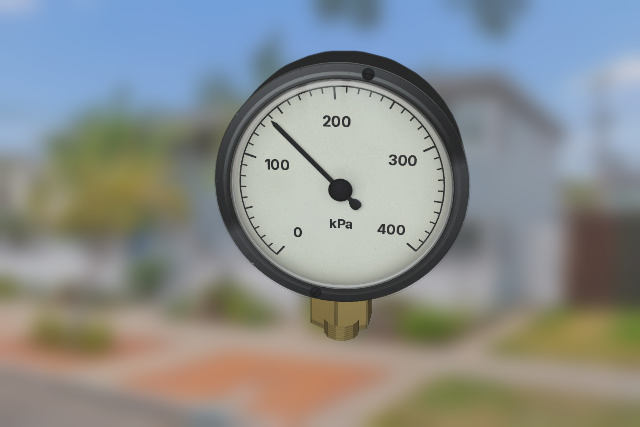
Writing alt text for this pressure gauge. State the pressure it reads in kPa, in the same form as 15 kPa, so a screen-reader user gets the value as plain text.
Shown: 140 kPa
